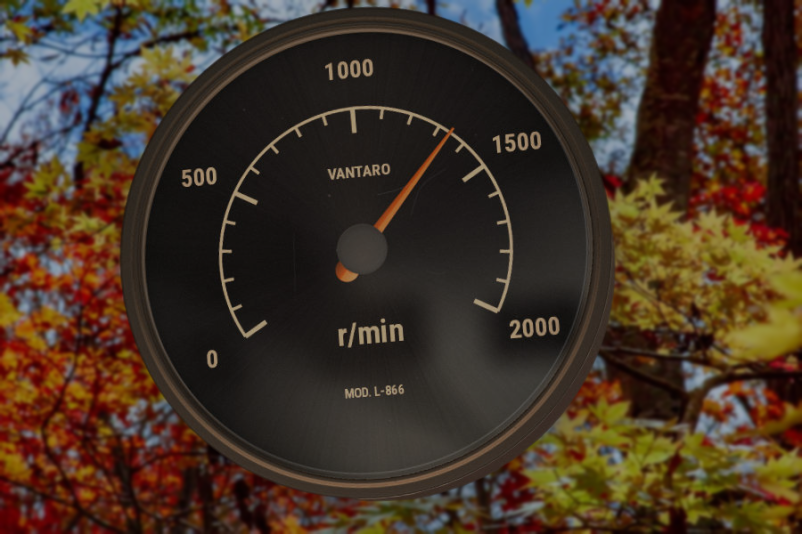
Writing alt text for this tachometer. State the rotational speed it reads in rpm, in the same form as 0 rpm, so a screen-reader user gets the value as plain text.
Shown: 1350 rpm
